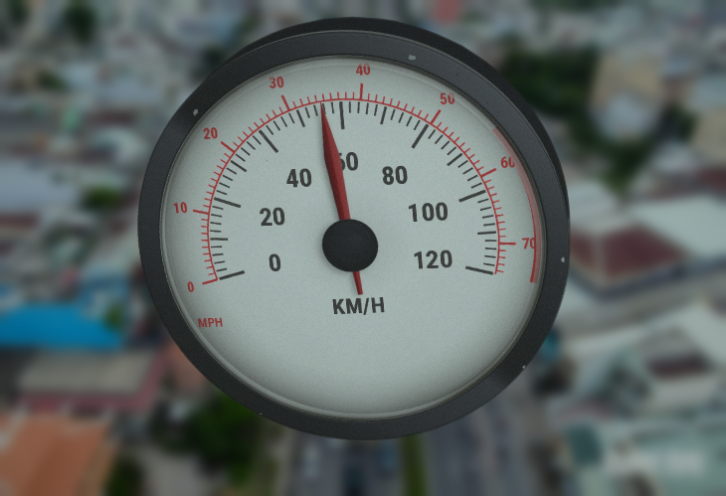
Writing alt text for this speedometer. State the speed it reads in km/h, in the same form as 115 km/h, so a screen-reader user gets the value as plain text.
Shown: 56 km/h
